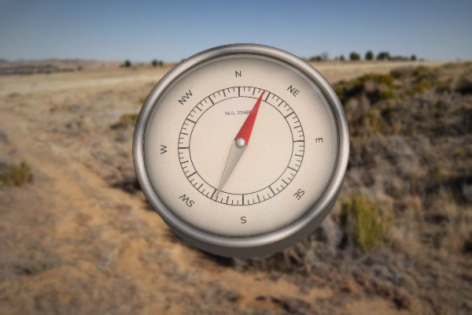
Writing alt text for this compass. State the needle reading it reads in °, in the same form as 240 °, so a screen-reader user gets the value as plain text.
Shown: 25 °
